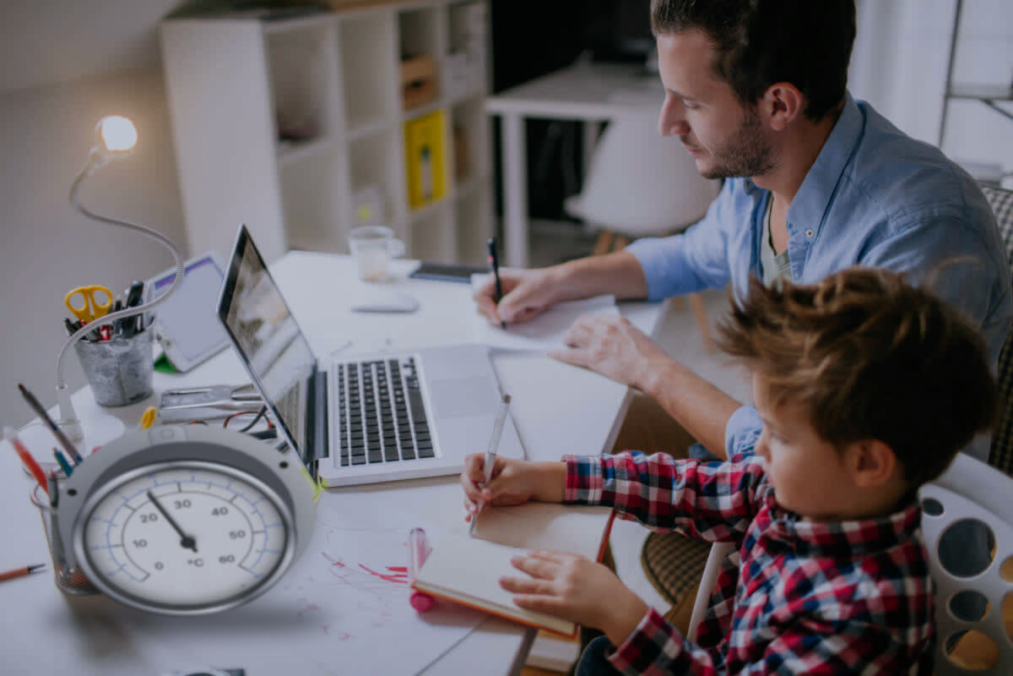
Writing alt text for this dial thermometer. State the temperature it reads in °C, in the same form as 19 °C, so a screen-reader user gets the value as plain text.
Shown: 25 °C
